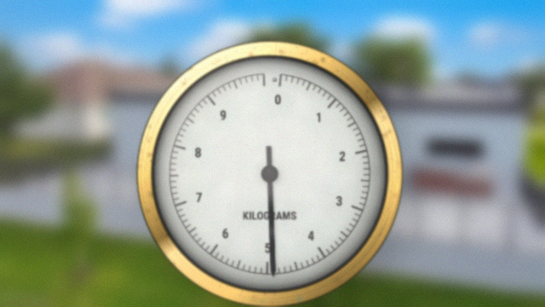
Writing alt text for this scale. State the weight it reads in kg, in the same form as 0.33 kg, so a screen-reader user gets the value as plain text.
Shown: 4.9 kg
